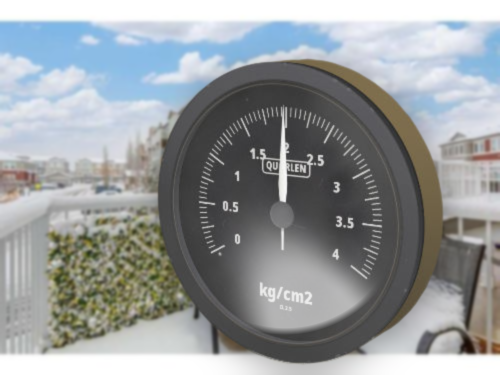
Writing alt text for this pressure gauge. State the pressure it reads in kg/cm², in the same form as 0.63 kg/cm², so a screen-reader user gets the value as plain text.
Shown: 2 kg/cm²
